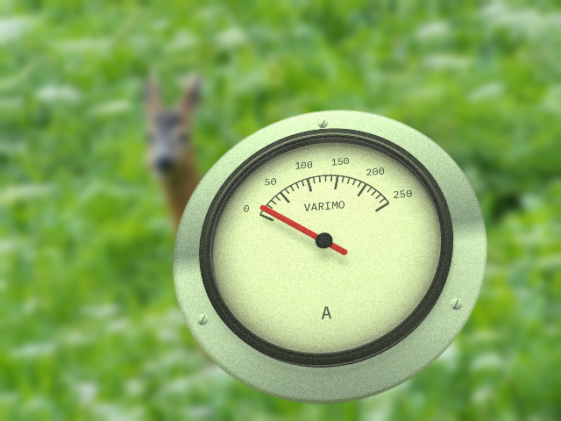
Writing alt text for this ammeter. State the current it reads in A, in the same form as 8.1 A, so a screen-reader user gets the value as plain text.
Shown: 10 A
